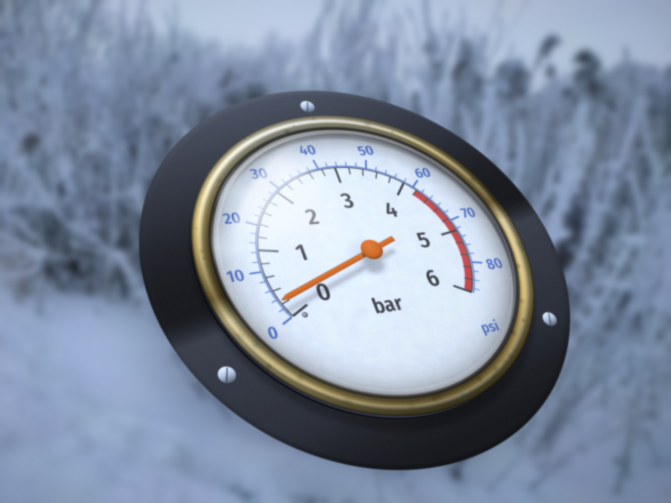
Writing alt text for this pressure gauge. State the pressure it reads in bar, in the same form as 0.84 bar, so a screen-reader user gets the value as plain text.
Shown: 0.2 bar
